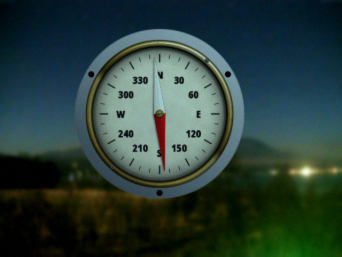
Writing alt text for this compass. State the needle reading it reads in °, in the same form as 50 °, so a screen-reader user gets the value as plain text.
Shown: 175 °
